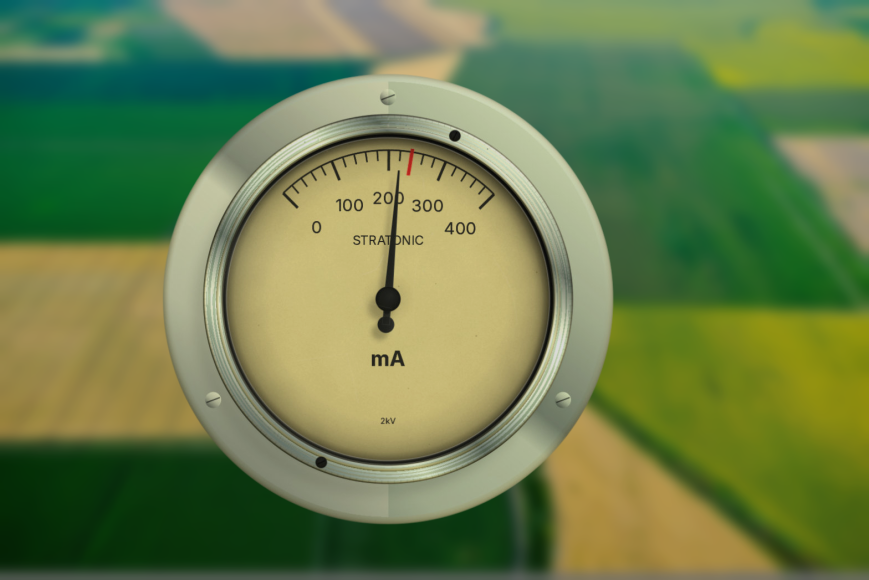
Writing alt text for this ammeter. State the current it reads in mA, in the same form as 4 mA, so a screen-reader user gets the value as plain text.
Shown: 220 mA
